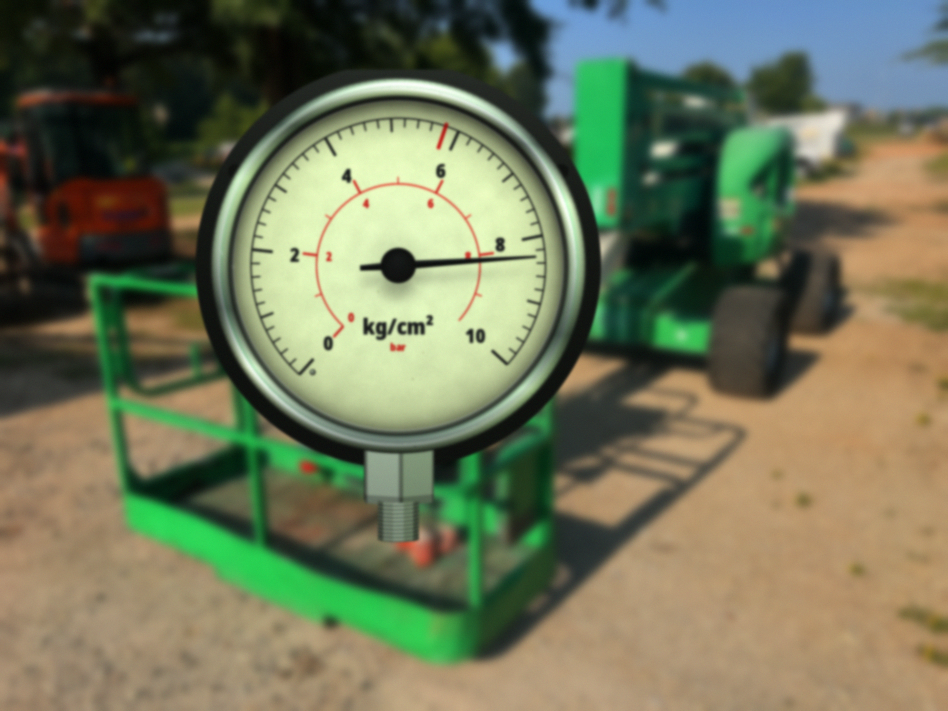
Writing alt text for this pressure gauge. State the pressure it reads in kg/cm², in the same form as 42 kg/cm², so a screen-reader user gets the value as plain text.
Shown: 8.3 kg/cm²
